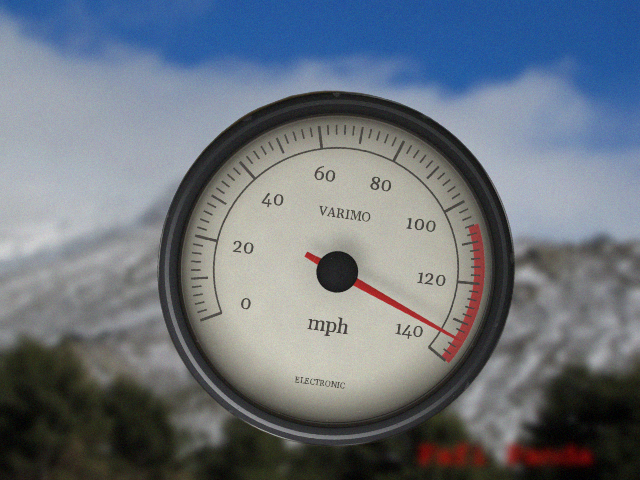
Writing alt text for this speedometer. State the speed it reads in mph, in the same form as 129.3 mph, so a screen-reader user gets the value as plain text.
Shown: 134 mph
